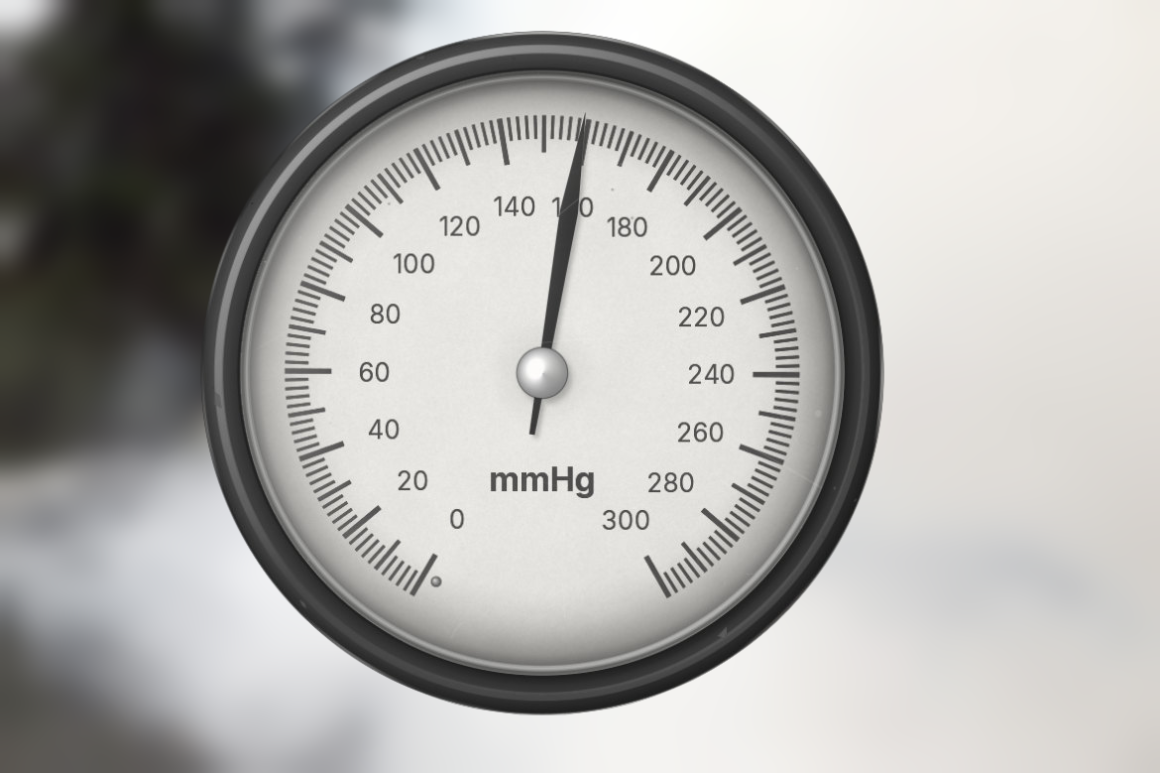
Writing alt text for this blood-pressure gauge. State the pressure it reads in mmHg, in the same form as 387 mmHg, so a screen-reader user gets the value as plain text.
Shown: 159 mmHg
